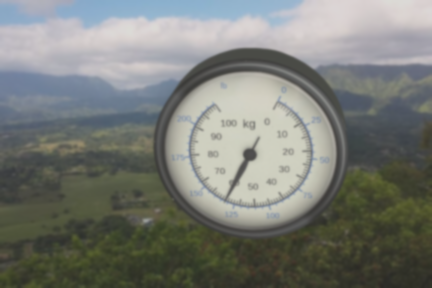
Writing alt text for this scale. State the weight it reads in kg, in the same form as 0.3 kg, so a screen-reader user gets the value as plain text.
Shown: 60 kg
